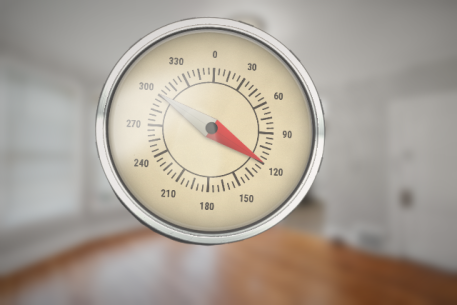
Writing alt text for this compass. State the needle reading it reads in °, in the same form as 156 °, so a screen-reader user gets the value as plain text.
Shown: 120 °
